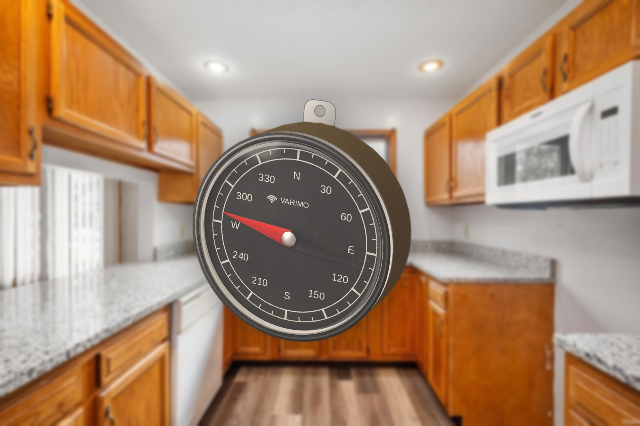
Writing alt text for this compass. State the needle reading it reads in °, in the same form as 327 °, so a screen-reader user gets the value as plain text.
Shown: 280 °
